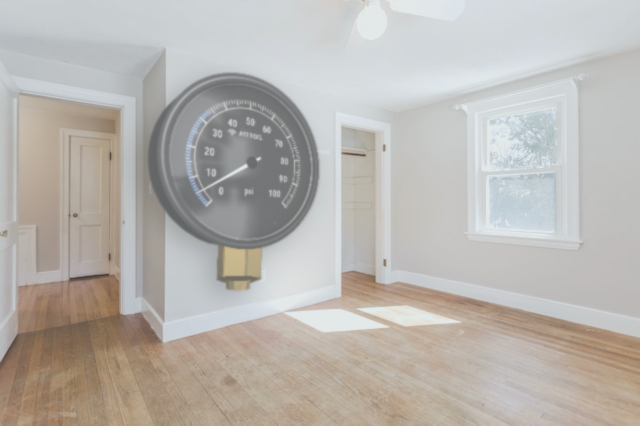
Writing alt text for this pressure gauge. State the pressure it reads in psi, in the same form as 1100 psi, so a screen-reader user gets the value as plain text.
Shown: 5 psi
